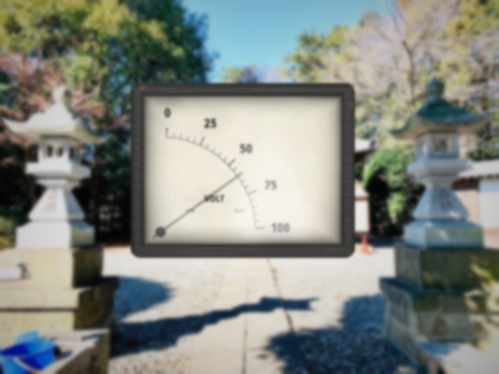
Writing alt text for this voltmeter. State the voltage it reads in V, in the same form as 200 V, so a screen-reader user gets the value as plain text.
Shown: 60 V
